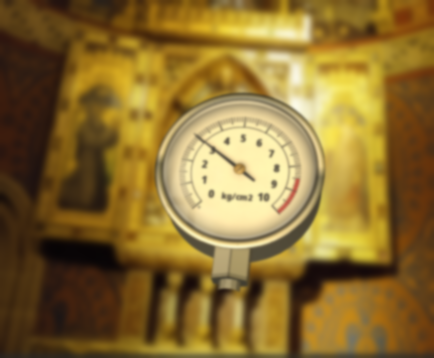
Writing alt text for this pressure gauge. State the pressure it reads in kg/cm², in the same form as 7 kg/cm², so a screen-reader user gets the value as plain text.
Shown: 3 kg/cm²
